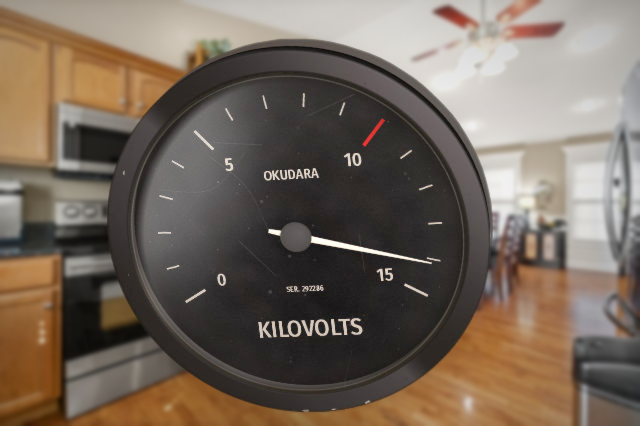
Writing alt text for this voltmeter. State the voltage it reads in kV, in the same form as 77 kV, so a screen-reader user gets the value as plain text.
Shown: 14 kV
